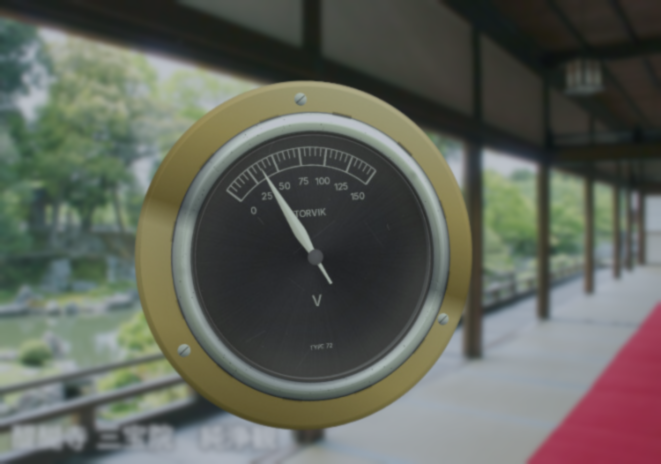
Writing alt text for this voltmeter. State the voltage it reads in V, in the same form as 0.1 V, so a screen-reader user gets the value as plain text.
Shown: 35 V
